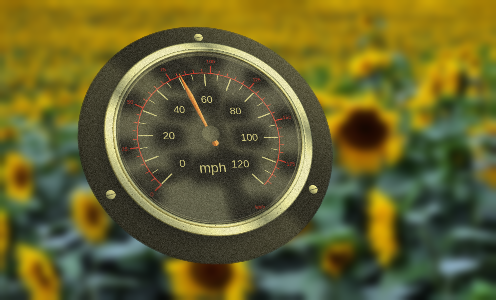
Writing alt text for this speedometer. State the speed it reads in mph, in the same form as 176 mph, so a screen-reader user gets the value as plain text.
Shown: 50 mph
